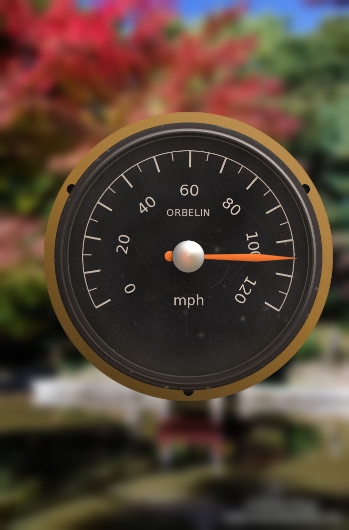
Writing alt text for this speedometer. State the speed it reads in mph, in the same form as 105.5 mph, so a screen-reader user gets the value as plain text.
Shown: 105 mph
